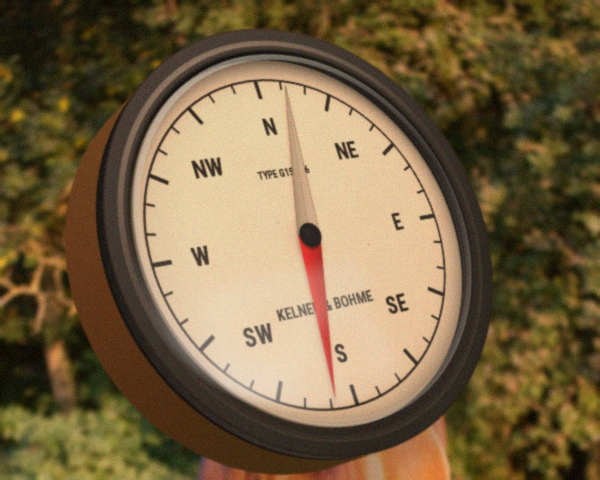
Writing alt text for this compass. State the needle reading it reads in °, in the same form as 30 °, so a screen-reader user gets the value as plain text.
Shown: 190 °
